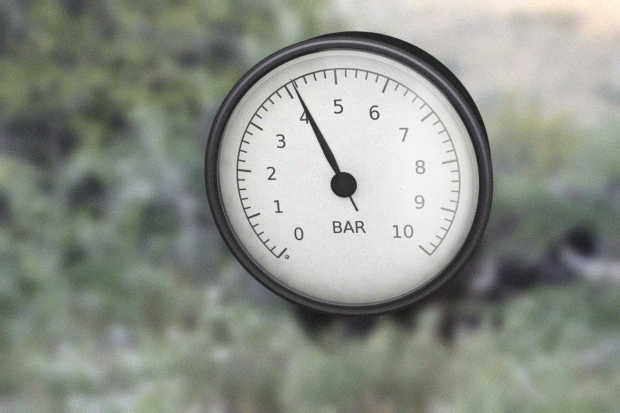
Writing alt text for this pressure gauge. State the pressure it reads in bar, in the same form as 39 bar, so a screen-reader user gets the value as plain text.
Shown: 4.2 bar
